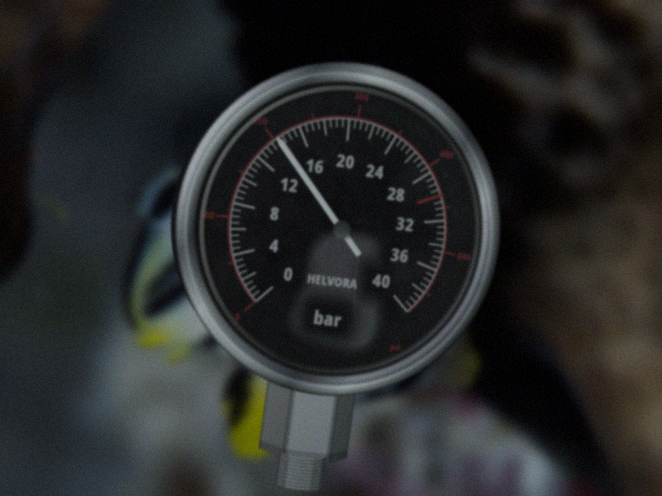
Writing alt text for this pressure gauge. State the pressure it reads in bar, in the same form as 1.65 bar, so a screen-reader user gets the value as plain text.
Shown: 14 bar
